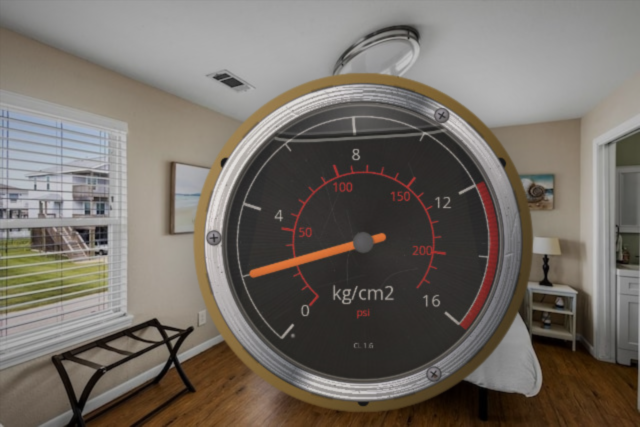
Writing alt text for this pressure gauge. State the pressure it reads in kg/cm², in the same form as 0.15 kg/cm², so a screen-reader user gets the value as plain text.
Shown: 2 kg/cm²
